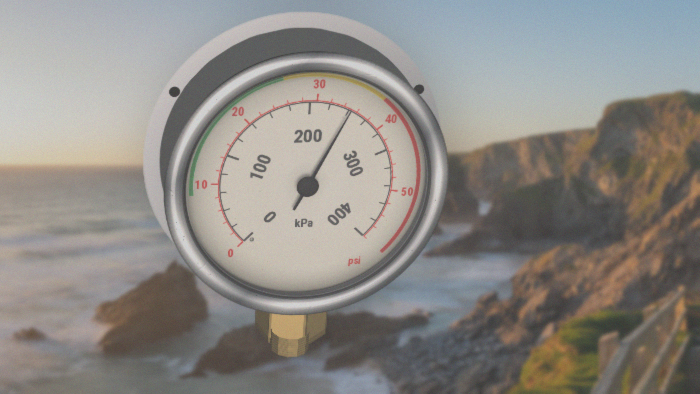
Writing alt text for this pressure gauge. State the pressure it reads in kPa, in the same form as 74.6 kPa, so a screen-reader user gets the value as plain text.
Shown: 240 kPa
